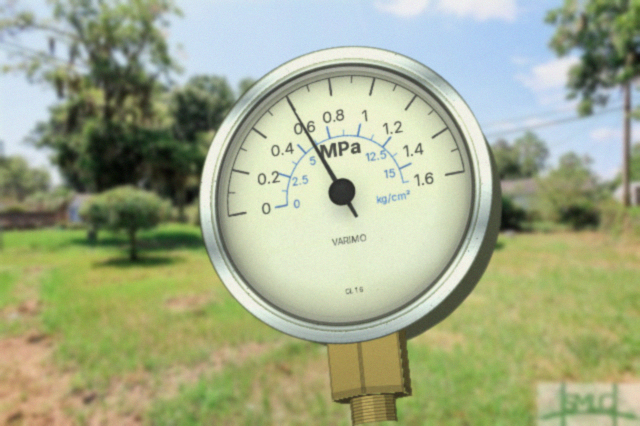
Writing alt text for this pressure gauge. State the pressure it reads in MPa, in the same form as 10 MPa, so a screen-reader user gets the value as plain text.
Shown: 0.6 MPa
